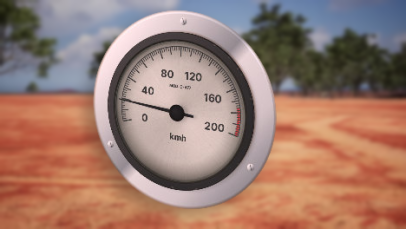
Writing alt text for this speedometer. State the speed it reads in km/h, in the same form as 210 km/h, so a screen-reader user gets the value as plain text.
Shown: 20 km/h
